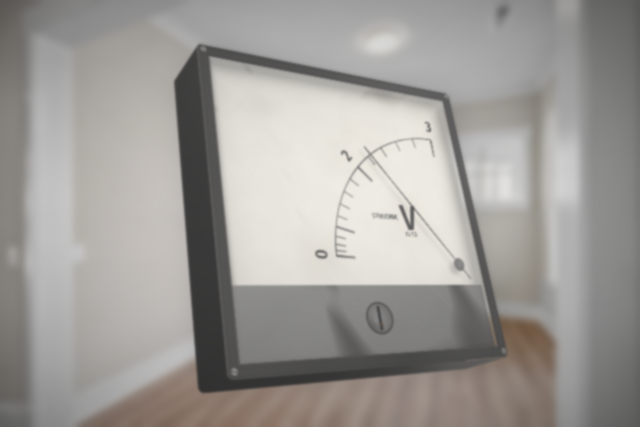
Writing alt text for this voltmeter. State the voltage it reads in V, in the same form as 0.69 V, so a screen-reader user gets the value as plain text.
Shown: 2.2 V
